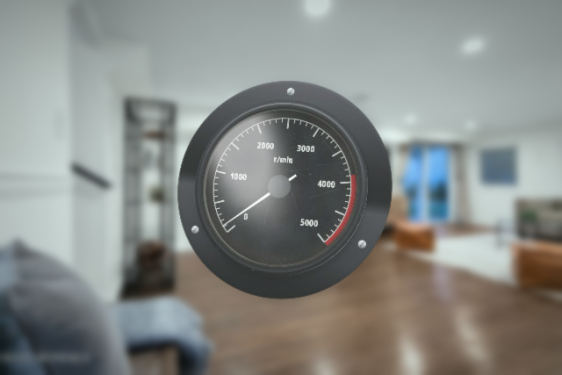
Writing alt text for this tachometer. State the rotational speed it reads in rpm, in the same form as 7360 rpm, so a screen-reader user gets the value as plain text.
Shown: 100 rpm
